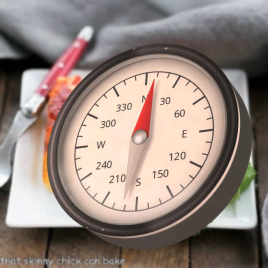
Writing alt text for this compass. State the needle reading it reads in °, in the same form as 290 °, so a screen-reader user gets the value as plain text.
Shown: 10 °
